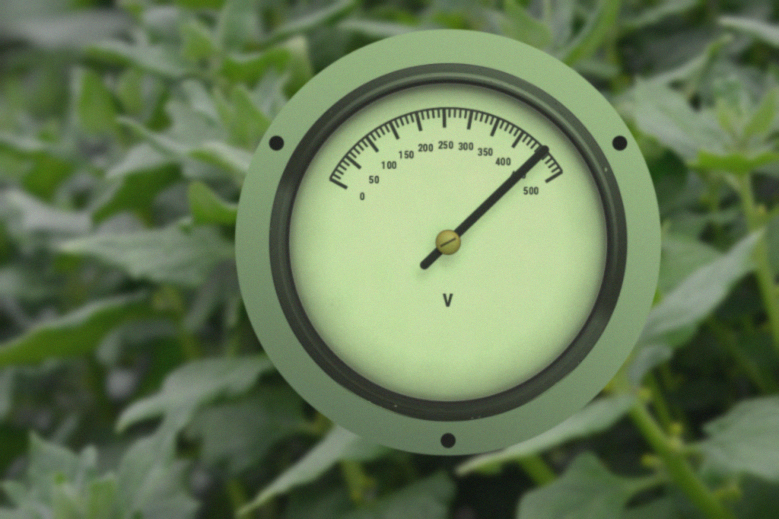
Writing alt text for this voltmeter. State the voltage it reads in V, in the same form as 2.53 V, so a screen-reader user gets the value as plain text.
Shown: 450 V
